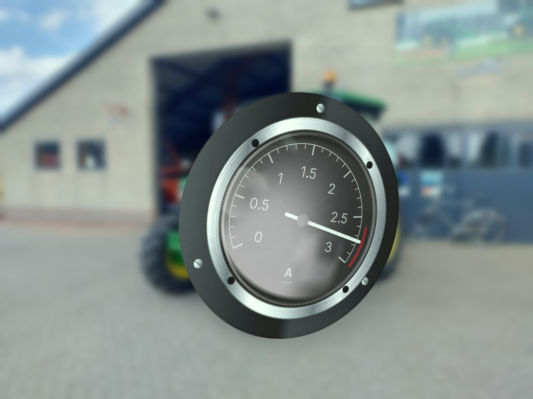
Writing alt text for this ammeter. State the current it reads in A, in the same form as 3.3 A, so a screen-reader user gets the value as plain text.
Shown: 2.75 A
